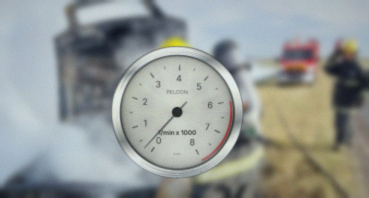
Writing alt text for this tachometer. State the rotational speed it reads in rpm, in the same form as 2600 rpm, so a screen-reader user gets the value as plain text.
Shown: 250 rpm
